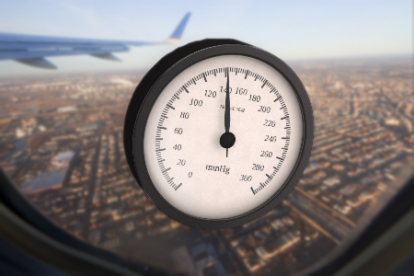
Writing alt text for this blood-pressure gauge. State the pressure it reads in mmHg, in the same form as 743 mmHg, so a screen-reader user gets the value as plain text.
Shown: 140 mmHg
